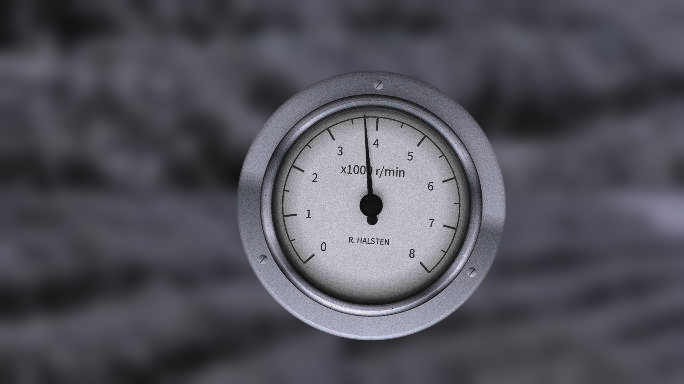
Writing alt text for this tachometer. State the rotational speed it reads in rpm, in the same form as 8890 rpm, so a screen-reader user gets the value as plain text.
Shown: 3750 rpm
